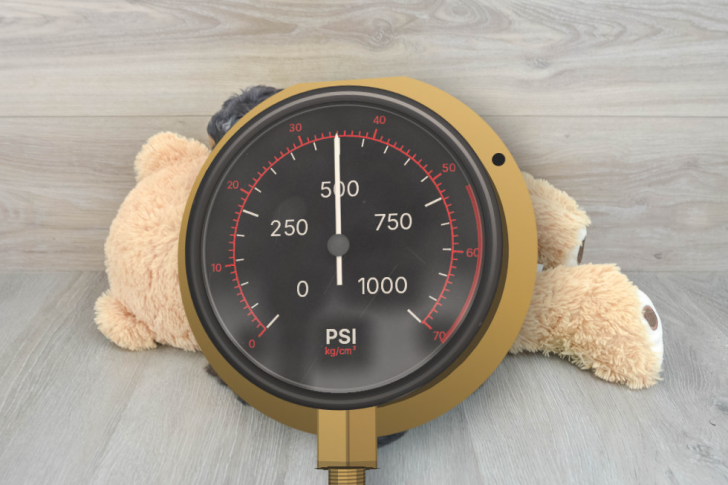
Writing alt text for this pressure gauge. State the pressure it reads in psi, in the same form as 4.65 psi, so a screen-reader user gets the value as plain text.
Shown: 500 psi
